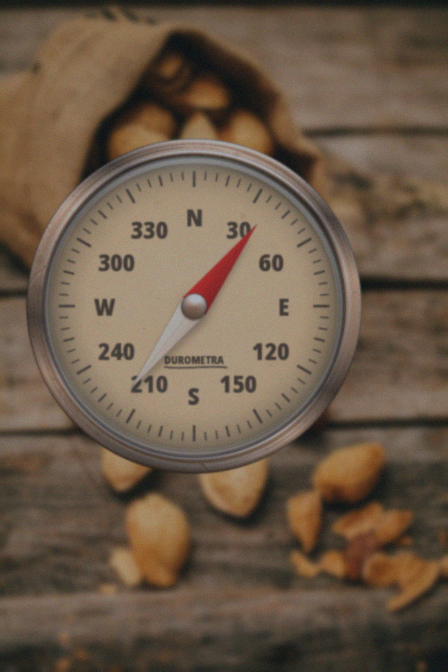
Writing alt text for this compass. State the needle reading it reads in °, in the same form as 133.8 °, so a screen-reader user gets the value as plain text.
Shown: 37.5 °
